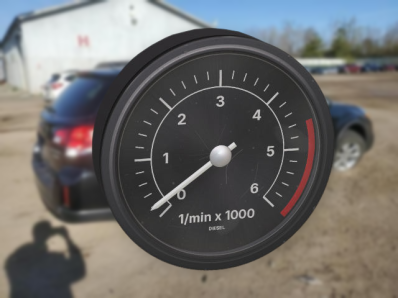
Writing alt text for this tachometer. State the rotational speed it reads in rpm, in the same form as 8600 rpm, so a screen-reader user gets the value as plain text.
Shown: 200 rpm
